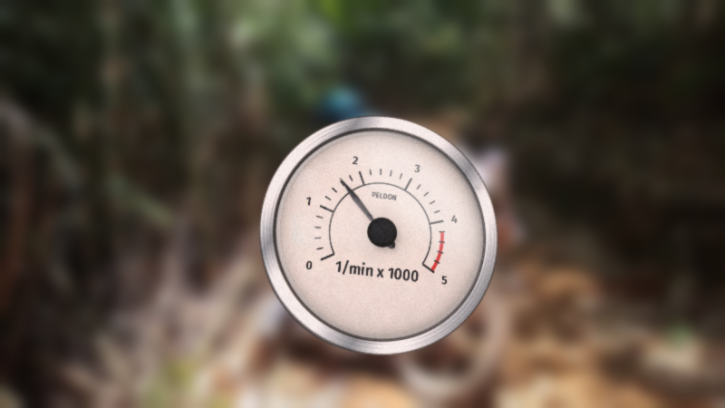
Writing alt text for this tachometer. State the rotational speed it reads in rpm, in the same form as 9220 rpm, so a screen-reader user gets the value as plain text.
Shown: 1600 rpm
